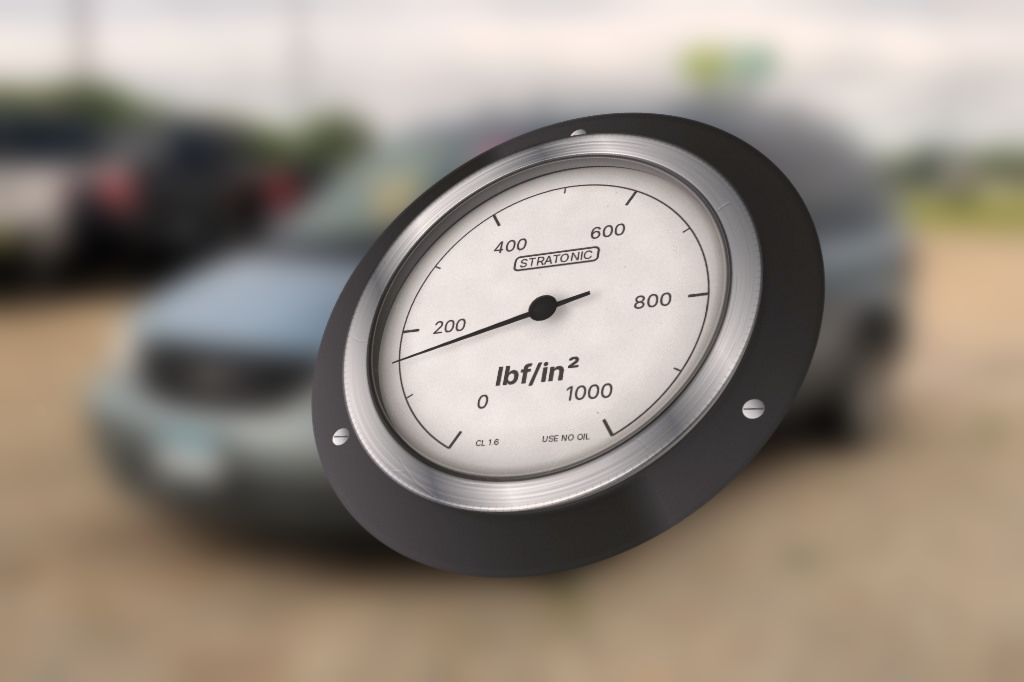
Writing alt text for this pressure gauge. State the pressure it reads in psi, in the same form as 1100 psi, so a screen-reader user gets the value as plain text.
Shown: 150 psi
